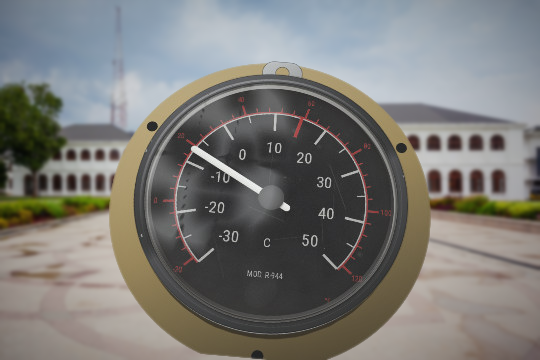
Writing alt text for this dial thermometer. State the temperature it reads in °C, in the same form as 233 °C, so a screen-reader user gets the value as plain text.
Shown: -7.5 °C
